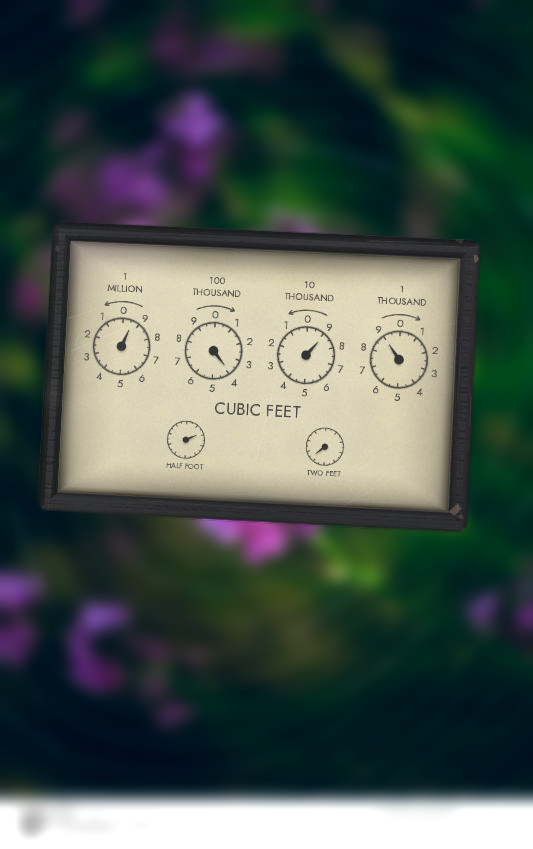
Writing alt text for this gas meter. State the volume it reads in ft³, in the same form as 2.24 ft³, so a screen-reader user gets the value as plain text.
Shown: 938900 ft³
